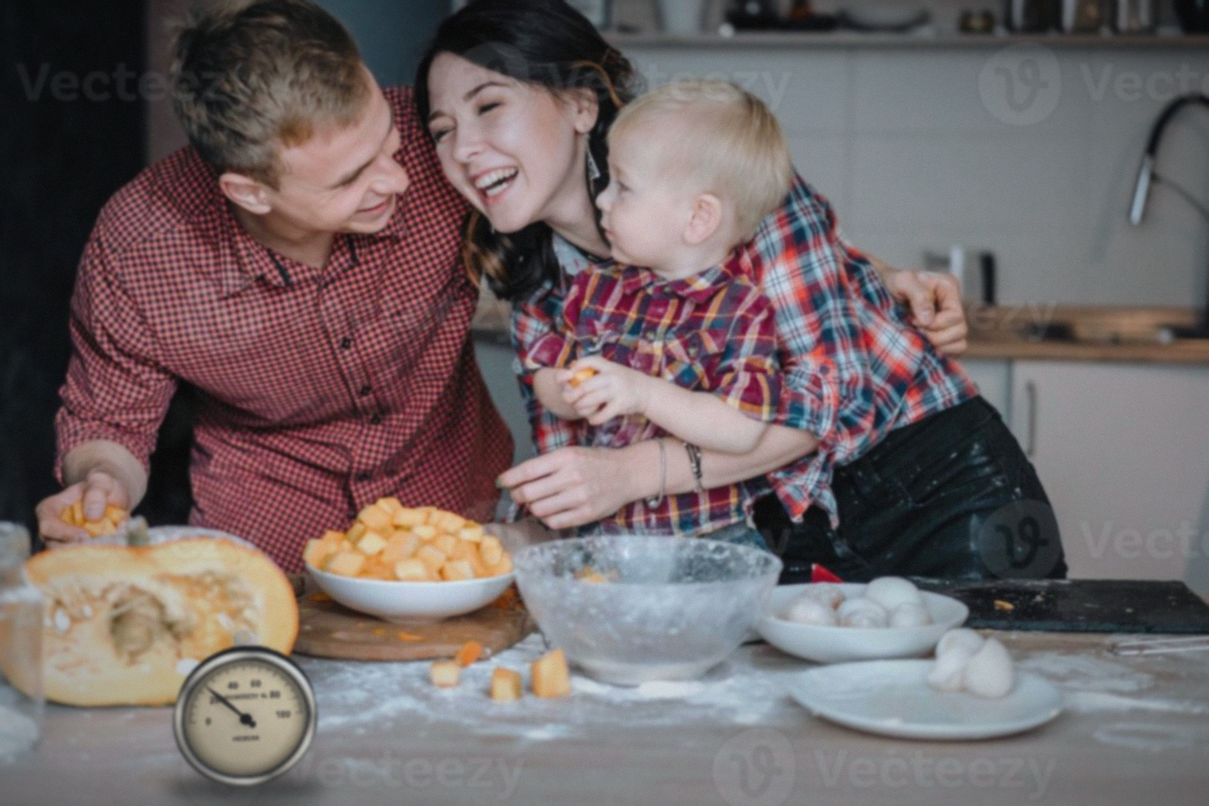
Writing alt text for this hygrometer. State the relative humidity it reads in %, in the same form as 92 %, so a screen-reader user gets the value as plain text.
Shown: 25 %
